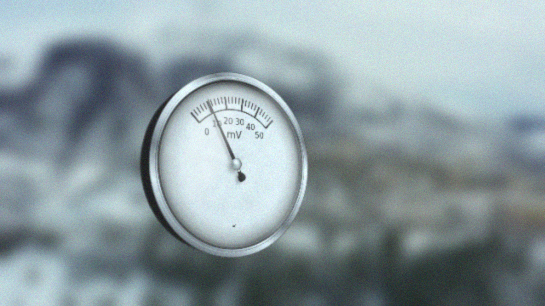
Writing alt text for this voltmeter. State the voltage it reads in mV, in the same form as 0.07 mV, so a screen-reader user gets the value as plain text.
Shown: 10 mV
